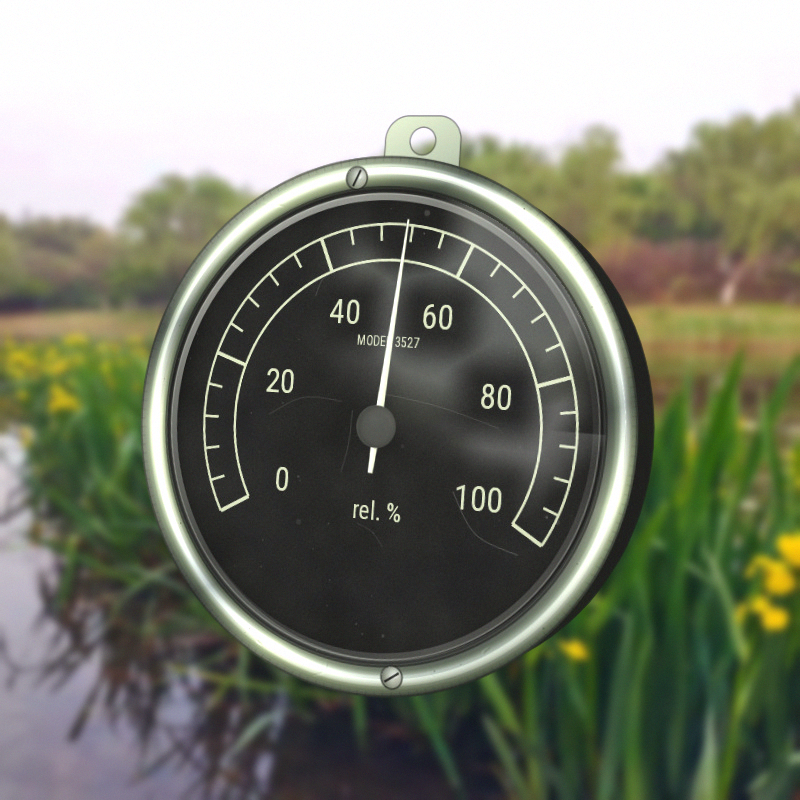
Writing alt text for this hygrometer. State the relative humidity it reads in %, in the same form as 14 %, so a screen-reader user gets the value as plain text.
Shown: 52 %
